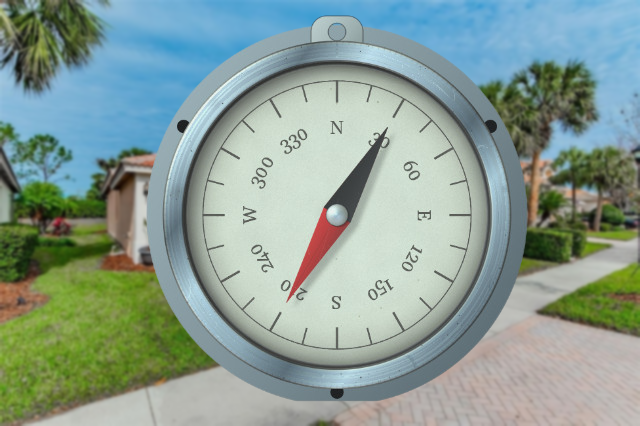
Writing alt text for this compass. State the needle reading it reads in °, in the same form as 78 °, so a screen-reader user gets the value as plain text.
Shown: 210 °
